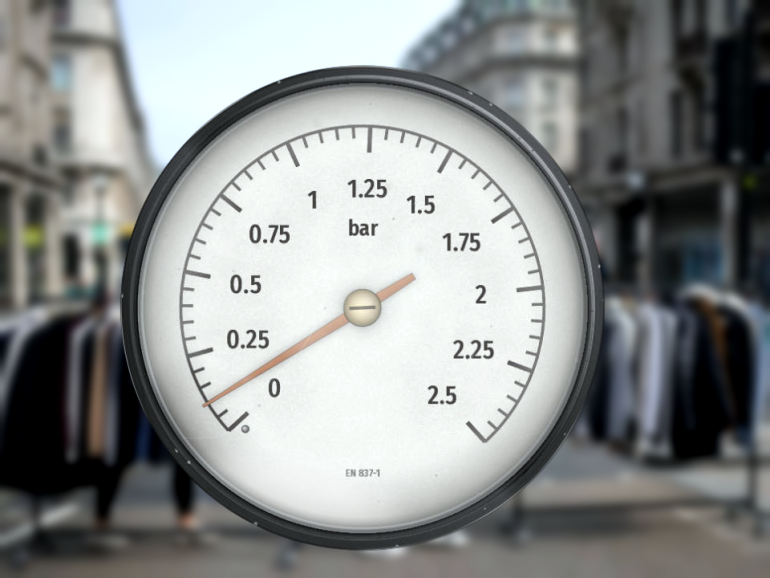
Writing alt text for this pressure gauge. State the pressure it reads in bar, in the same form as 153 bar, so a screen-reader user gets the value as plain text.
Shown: 0.1 bar
